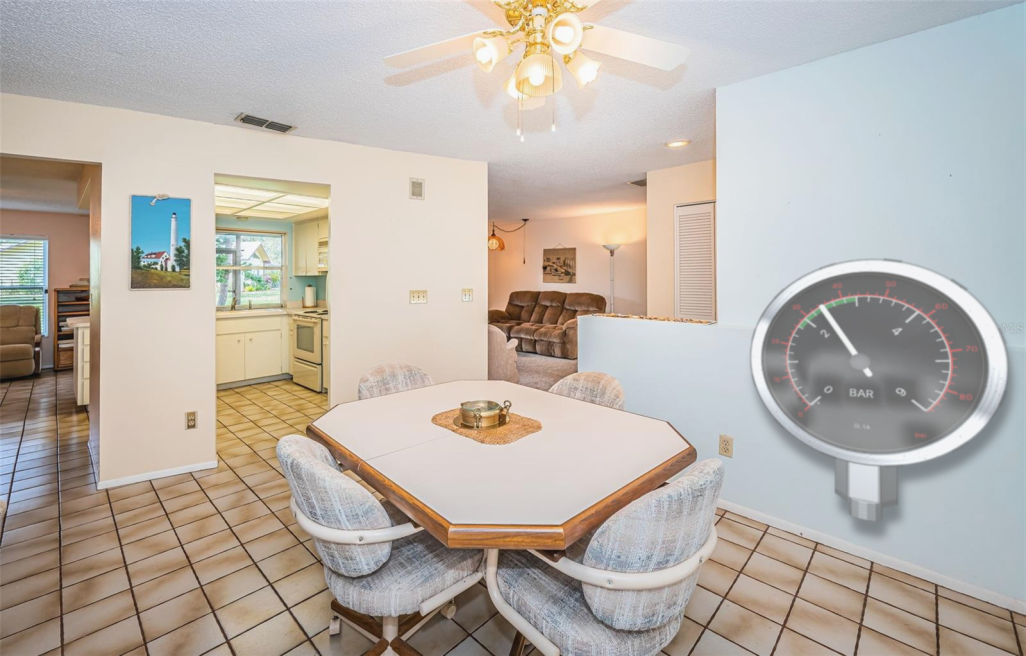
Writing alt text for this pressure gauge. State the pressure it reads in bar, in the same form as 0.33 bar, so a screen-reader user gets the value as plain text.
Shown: 2.4 bar
